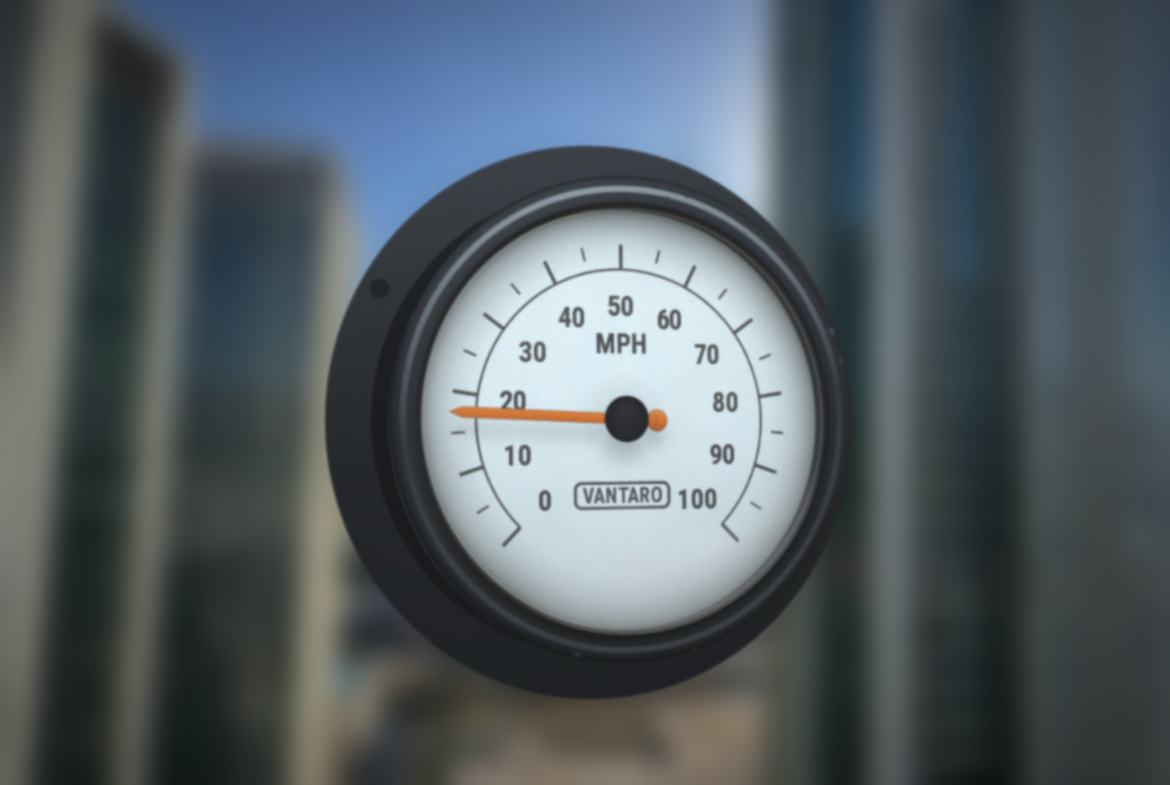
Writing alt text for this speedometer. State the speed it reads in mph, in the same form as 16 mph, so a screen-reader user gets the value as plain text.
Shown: 17.5 mph
